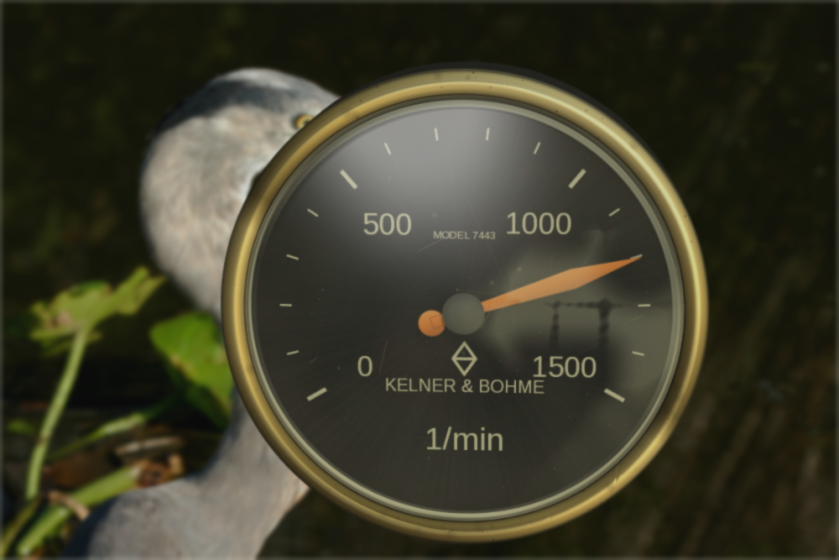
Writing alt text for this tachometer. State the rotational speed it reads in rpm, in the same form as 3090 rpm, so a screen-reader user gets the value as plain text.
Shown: 1200 rpm
